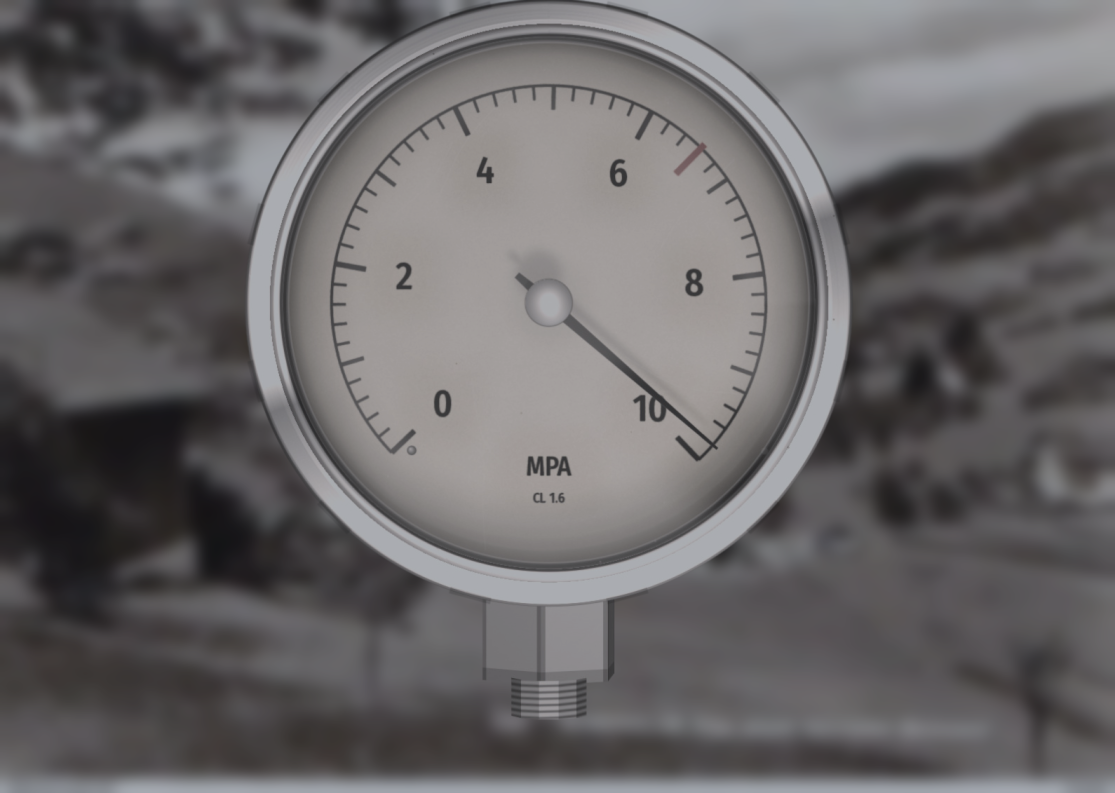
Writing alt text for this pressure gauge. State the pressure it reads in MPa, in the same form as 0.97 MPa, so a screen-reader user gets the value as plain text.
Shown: 9.8 MPa
